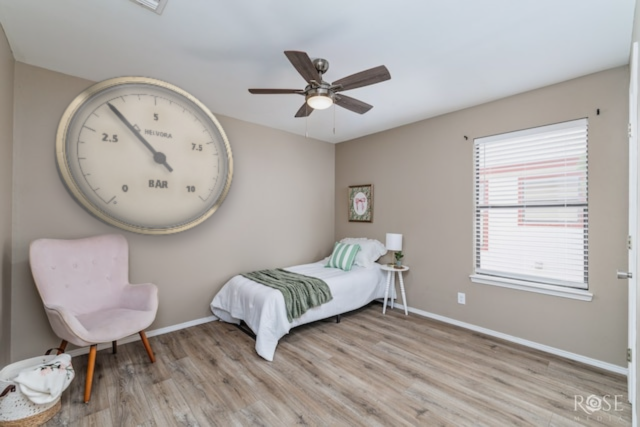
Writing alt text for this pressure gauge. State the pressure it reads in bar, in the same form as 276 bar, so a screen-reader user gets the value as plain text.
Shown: 3.5 bar
